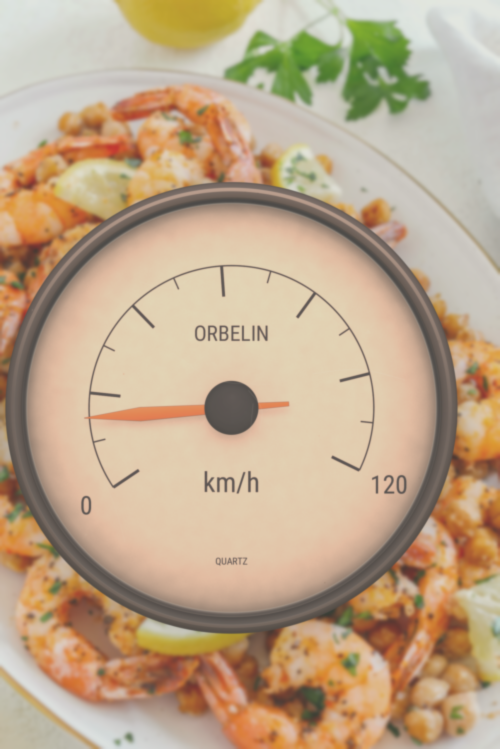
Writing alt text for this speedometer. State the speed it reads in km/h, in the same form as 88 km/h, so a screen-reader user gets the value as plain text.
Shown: 15 km/h
